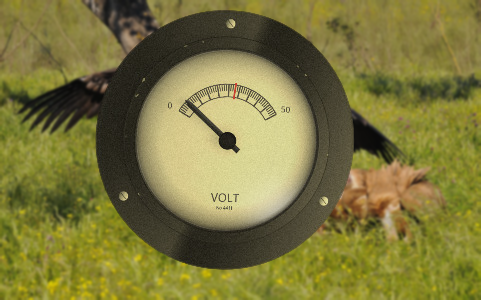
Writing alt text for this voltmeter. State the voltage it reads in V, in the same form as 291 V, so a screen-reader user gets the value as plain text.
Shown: 5 V
